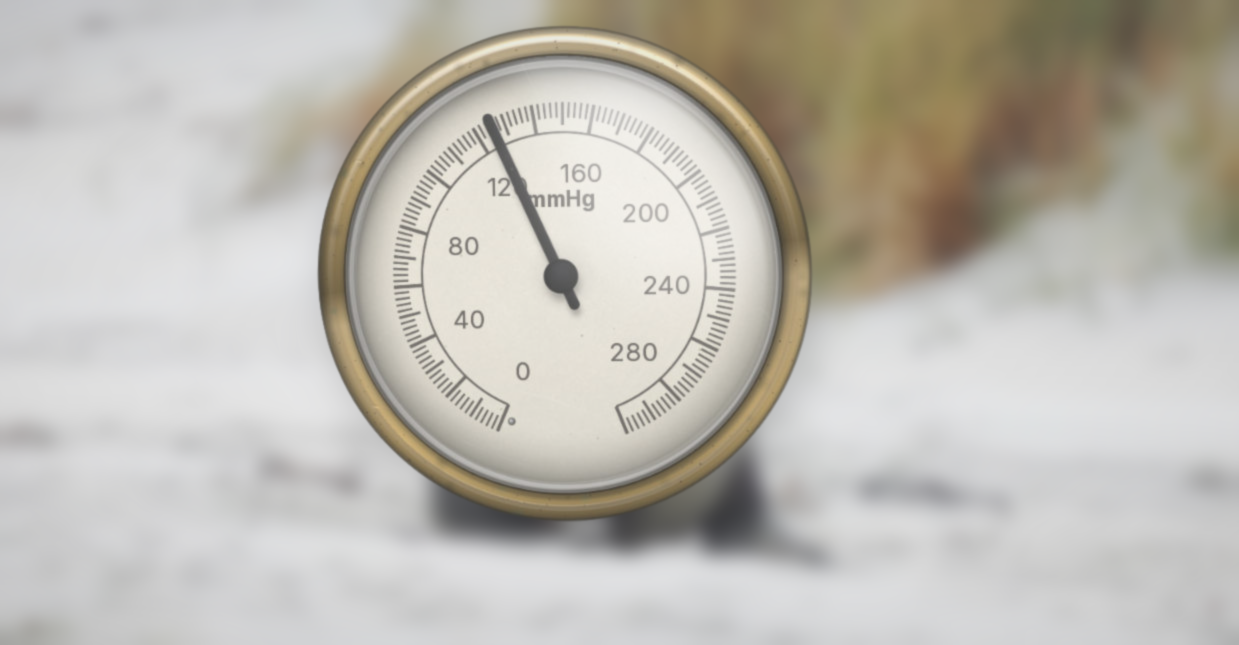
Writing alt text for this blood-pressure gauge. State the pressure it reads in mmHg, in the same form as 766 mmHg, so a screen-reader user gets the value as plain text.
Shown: 126 mmHg
